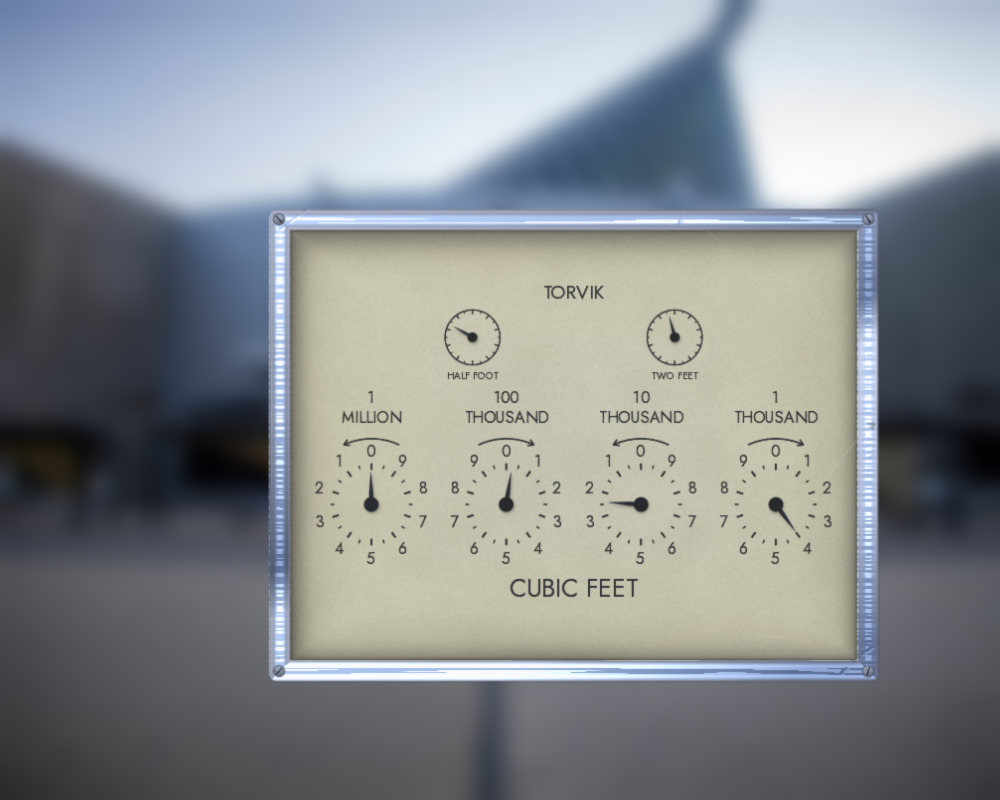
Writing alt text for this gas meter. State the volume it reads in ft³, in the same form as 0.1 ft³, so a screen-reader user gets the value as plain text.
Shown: 2400 ft³
